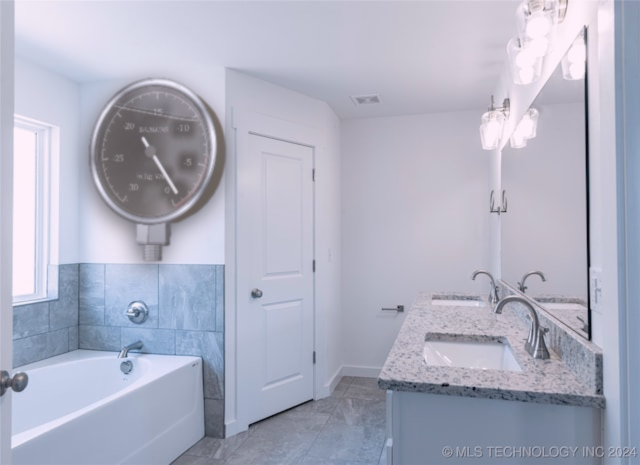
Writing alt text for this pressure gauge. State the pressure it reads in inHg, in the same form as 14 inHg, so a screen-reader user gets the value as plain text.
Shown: -1 inHg
